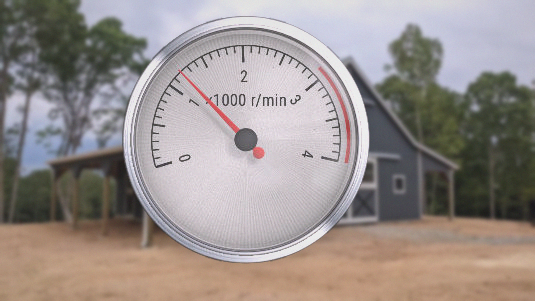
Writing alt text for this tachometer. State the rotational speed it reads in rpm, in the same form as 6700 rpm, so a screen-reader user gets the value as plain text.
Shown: 1200 rpm
